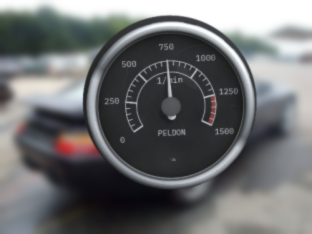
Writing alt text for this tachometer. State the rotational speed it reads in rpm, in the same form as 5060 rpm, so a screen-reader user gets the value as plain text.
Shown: 750 rpm
